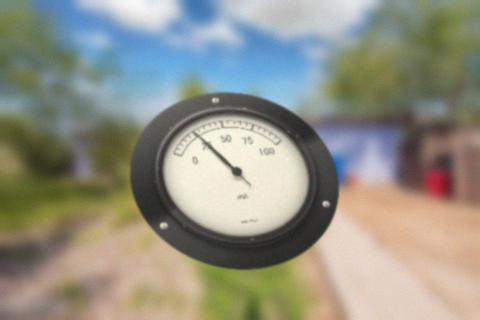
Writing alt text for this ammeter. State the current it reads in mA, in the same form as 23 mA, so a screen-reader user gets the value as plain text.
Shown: 25 mA
